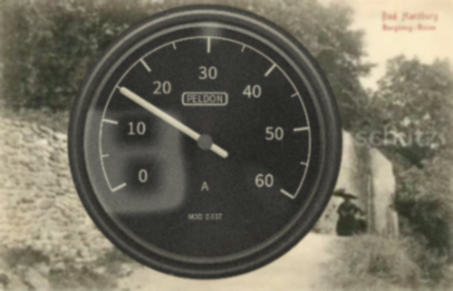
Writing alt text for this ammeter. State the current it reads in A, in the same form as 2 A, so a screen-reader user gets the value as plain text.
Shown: 15 A
